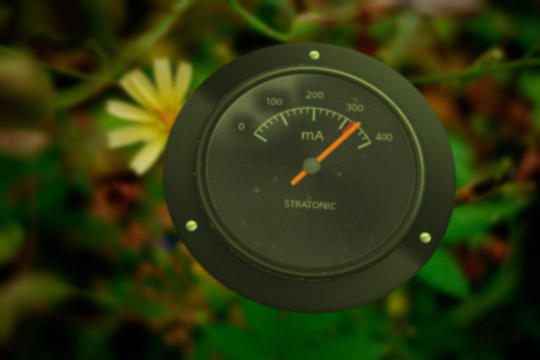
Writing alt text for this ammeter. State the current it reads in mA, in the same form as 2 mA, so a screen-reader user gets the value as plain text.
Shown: 340 mA
